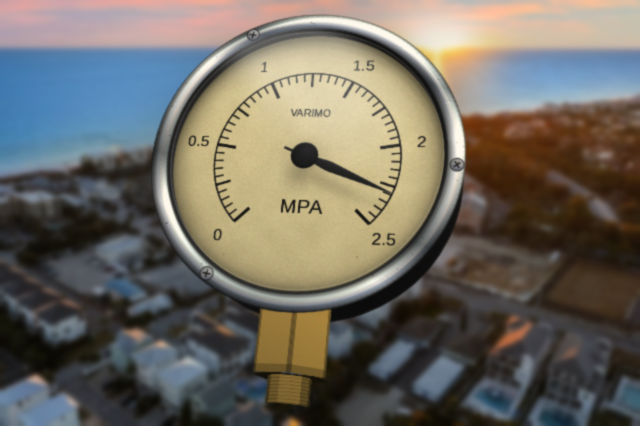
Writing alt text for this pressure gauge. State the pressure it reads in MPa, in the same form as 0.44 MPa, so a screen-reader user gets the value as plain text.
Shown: 2.3 MPa
